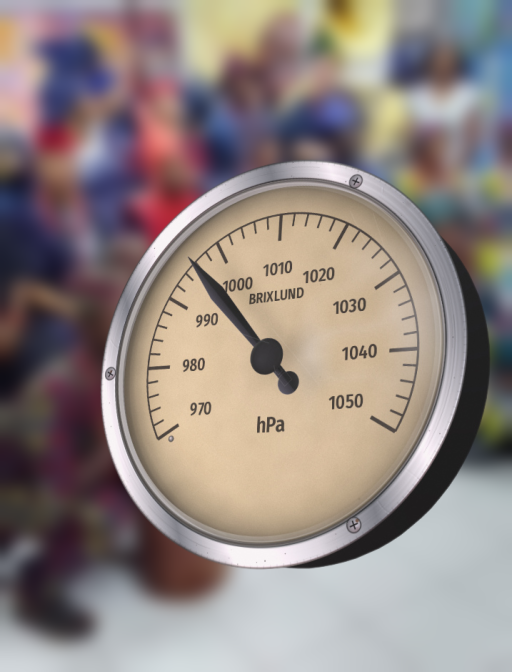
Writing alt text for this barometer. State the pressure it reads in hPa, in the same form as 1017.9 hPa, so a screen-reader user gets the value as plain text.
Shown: 996 hPa
